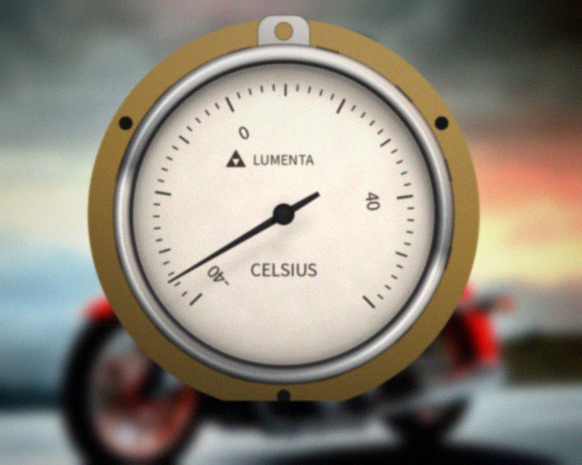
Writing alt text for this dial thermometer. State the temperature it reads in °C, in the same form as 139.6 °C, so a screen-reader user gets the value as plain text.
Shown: -35 °C
